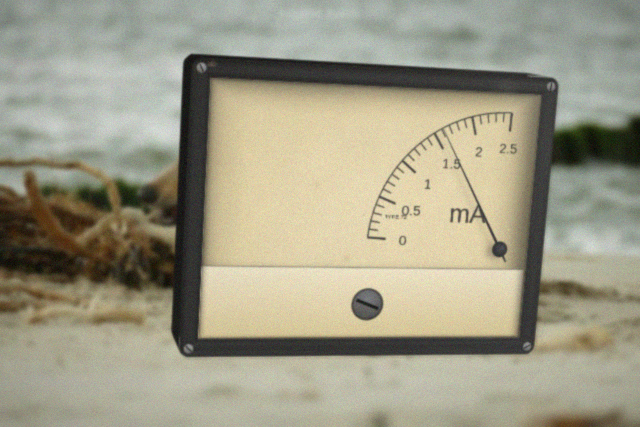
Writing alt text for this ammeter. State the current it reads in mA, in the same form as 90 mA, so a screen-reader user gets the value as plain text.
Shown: 1.6 mA
